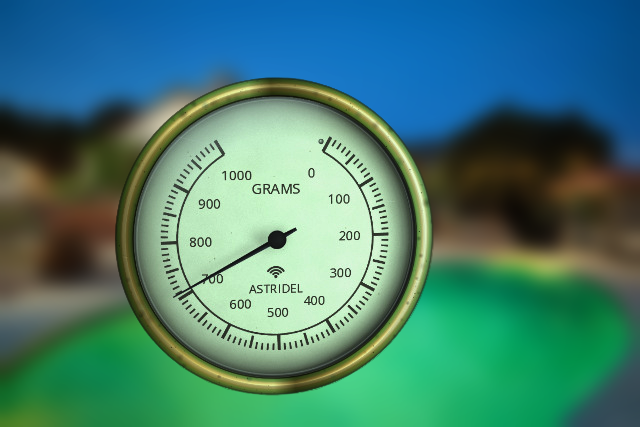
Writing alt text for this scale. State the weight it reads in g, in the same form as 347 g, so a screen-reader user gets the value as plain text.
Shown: 710 g
